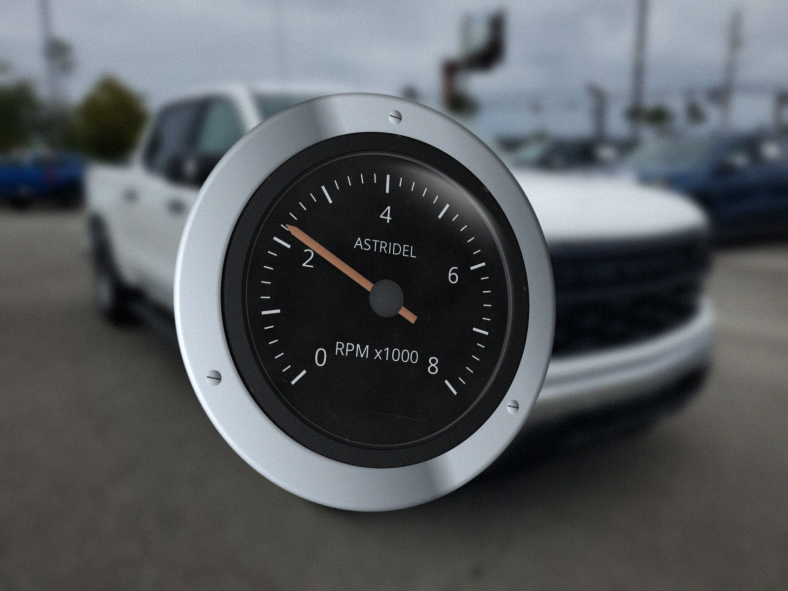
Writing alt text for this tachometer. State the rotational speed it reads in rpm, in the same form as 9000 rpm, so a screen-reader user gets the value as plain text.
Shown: 2200 rpm
